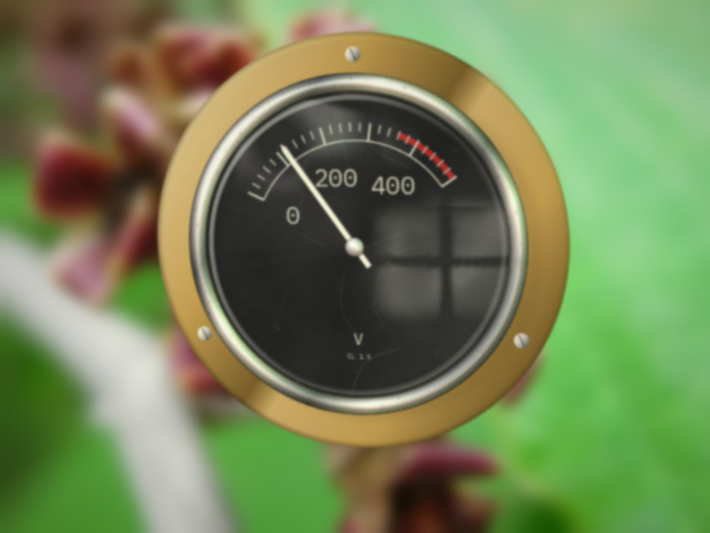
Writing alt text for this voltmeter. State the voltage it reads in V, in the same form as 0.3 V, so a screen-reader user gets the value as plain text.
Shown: 120 V
